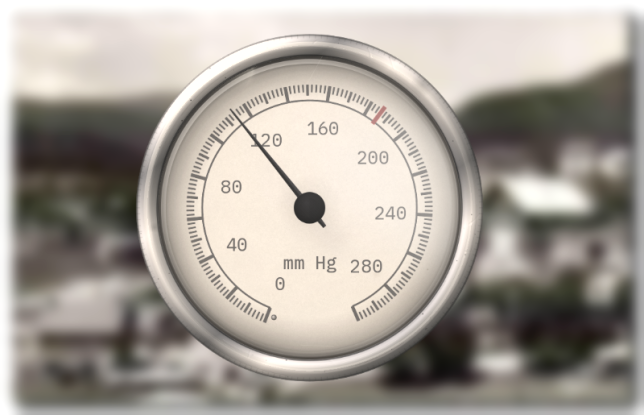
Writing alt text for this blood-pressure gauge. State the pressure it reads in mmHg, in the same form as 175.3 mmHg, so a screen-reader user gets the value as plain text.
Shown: 114 mmHg
